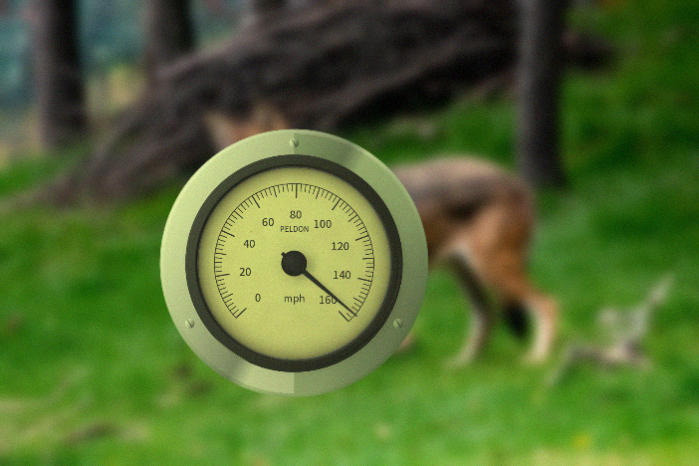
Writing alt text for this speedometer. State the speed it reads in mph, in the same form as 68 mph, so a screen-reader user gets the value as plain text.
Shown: 156 mph
